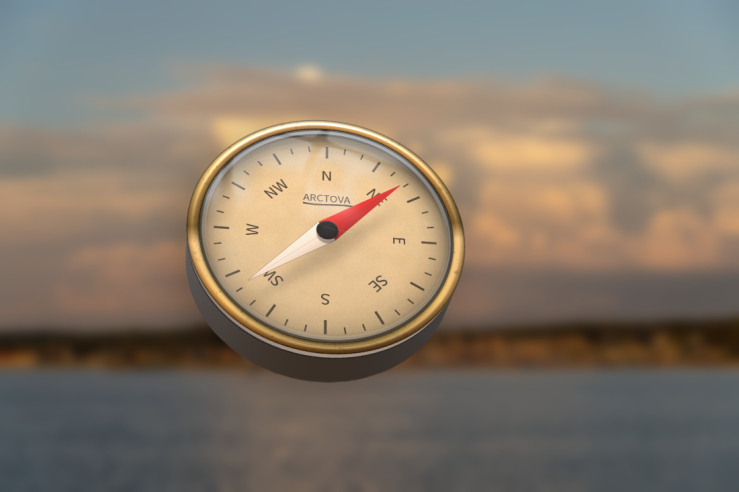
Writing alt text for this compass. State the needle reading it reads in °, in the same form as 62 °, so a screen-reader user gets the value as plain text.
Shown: 50 °
